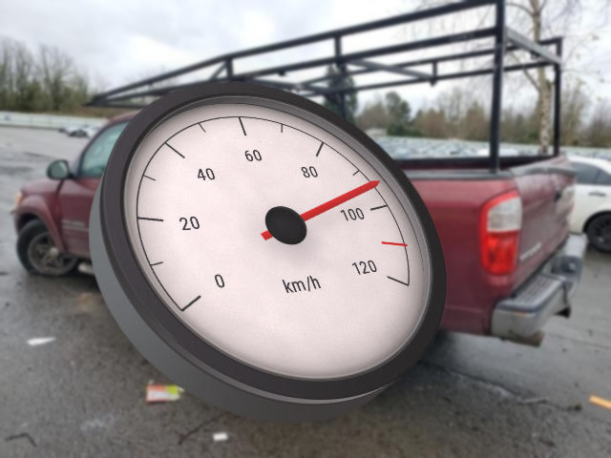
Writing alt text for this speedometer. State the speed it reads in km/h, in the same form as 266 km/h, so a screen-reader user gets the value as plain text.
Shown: 95 km/h
